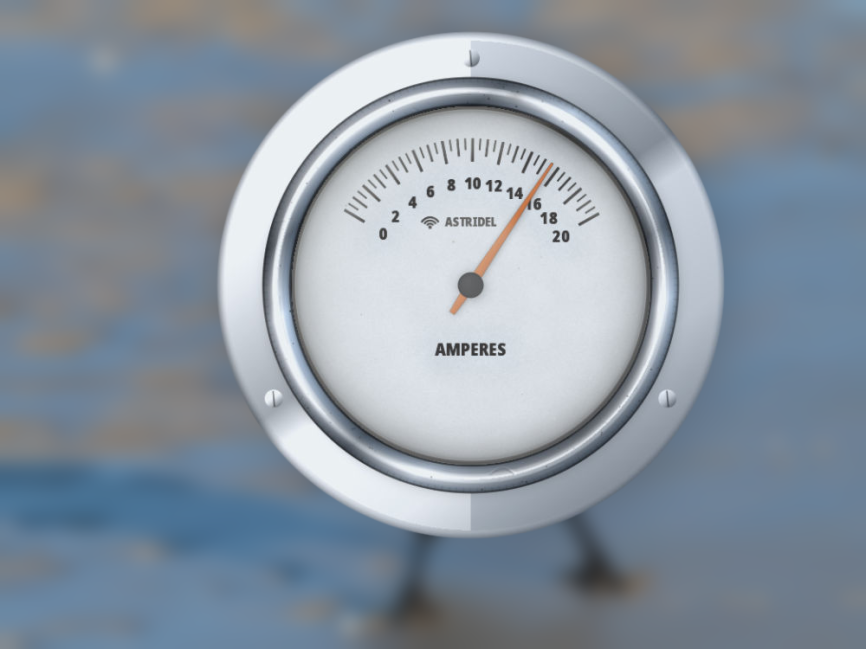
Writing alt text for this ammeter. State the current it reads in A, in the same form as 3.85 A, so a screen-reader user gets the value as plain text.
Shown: 15.5 A
